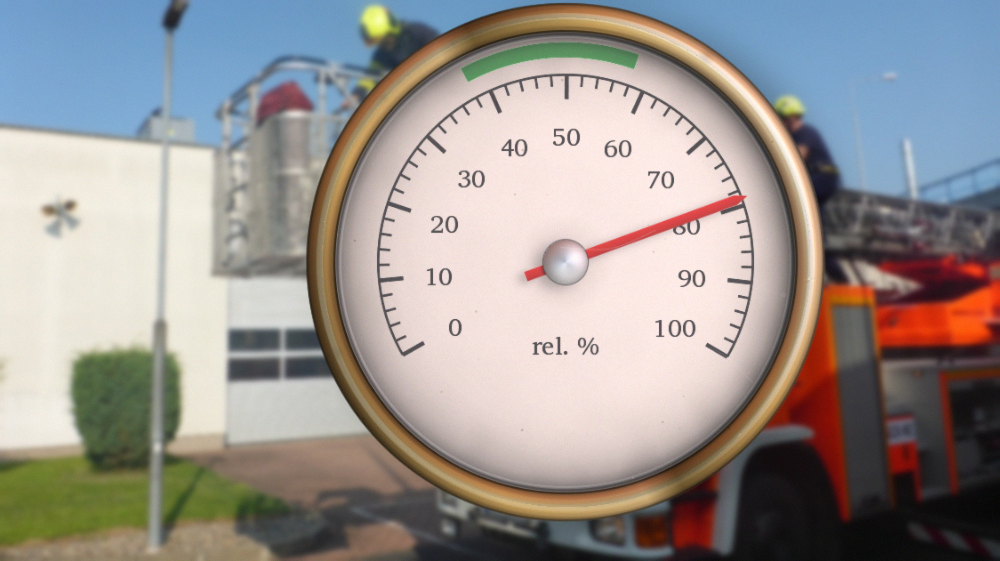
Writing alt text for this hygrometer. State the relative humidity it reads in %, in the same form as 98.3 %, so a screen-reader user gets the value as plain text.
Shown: 79 %
